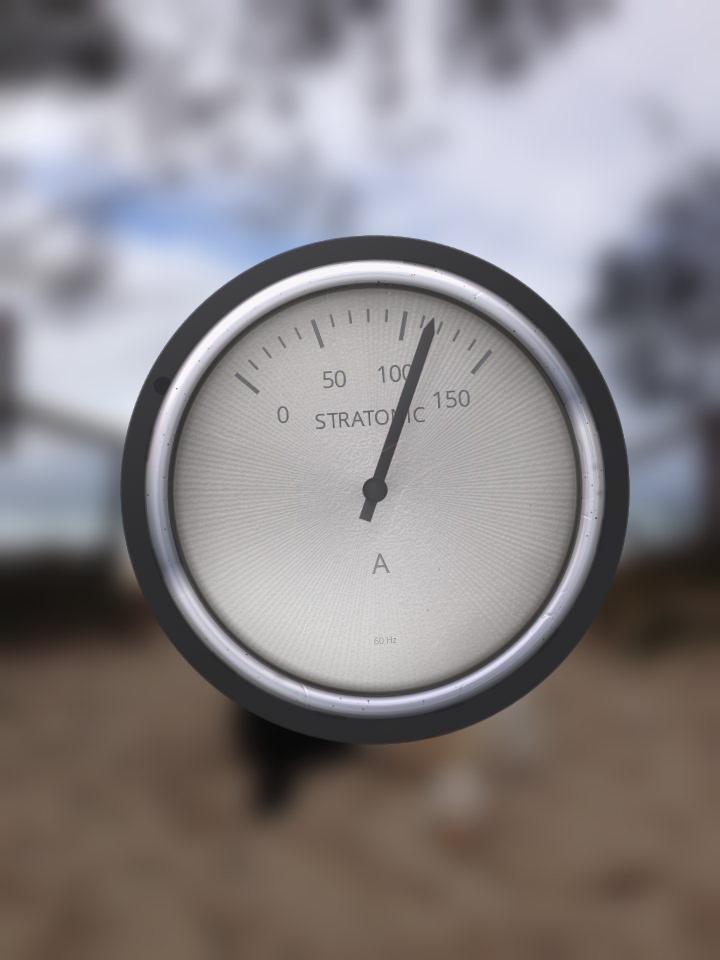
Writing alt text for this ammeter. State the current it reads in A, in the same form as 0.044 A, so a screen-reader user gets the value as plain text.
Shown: 115 A
